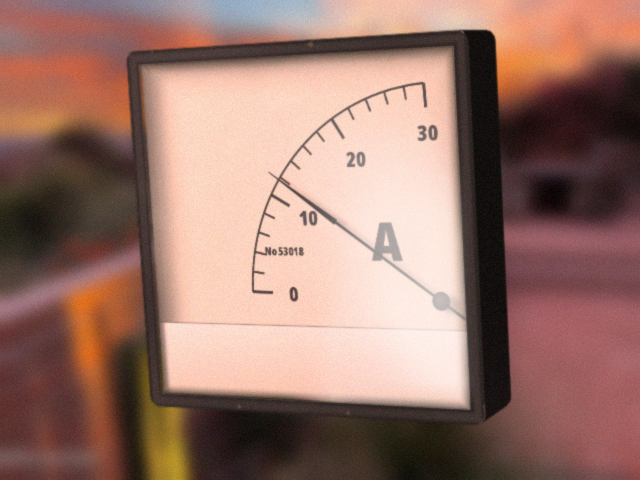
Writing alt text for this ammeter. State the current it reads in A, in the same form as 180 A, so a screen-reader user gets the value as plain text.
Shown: 12 A
